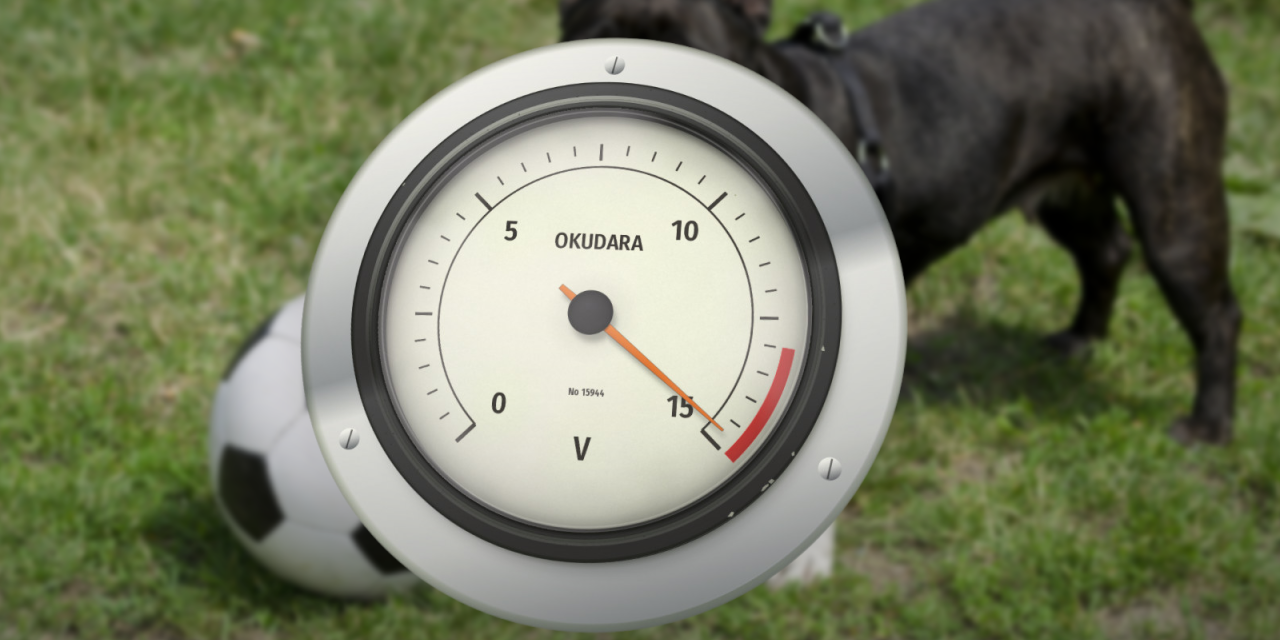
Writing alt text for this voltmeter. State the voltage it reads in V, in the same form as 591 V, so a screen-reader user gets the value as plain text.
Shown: 14.75 V
